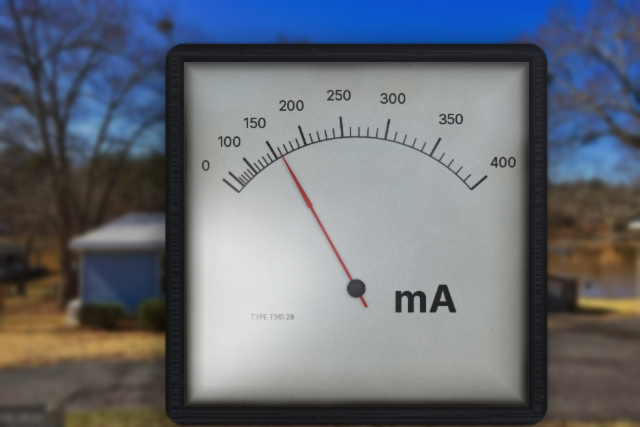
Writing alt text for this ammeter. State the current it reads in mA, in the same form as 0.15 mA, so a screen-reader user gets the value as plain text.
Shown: 160 mA
